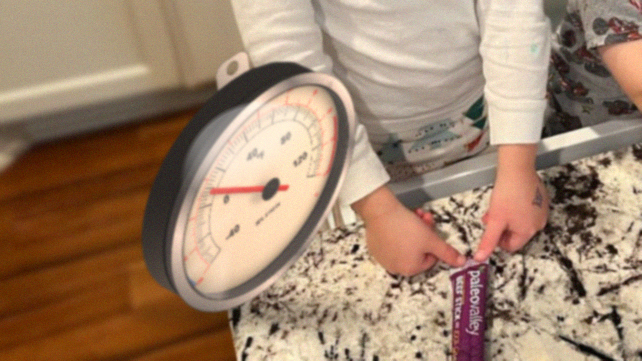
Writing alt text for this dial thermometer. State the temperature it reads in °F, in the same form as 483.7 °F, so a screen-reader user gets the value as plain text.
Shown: 10 °F
